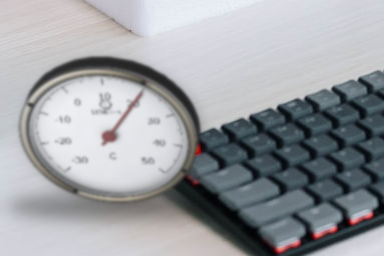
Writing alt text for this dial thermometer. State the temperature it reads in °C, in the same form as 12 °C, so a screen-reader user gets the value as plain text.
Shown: 20 °C
